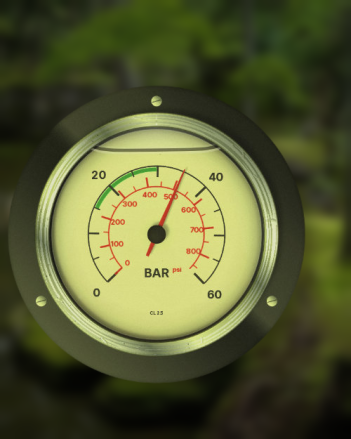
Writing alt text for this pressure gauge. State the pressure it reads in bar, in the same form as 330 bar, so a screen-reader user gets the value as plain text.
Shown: 35 bar
